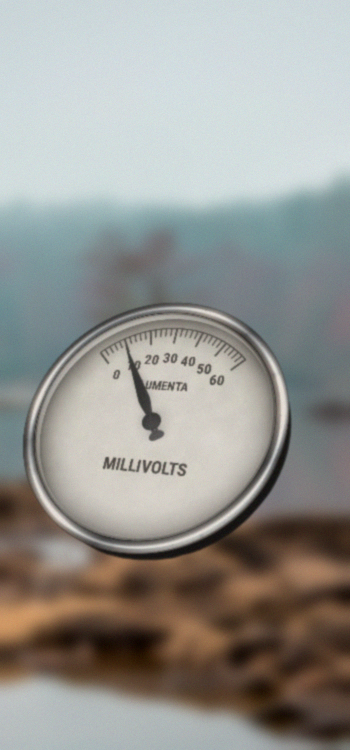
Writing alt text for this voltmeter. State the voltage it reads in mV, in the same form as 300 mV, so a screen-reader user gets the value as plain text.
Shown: 10 mV
